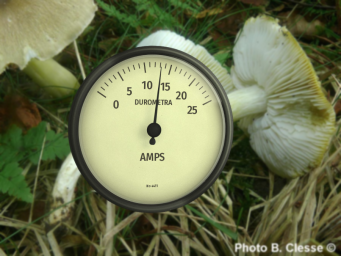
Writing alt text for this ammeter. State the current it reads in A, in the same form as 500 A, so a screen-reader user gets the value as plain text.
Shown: 13 A
